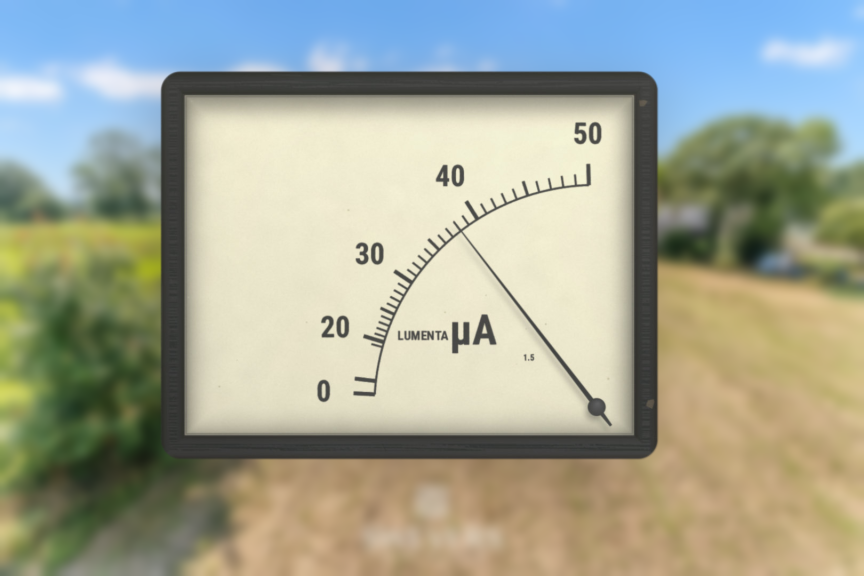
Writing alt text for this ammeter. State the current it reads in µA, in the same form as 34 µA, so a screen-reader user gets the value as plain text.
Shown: 38 µA
